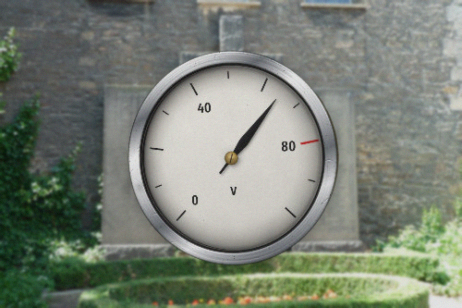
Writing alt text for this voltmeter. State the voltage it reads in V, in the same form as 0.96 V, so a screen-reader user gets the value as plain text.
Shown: 65 V
